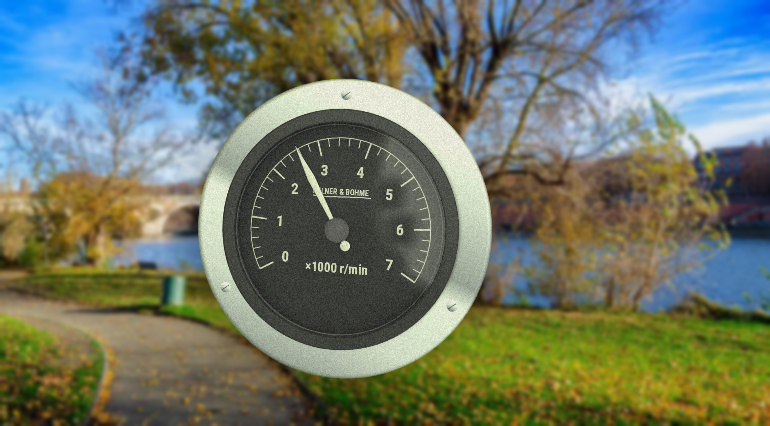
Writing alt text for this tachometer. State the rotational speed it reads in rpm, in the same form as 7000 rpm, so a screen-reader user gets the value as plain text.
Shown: 2600 rpm
